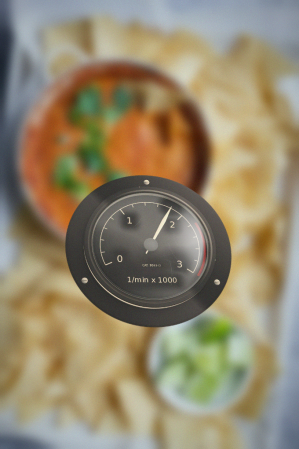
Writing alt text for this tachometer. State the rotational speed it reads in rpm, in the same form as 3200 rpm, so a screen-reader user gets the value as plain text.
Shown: 1800 rpm
